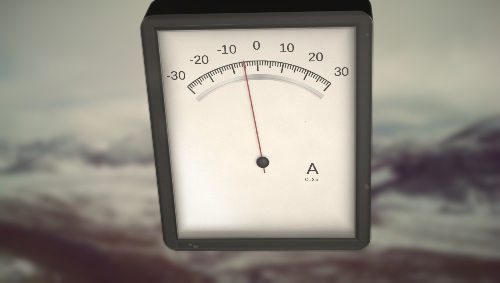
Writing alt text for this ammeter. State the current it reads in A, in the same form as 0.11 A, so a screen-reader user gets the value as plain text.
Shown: -5 A
